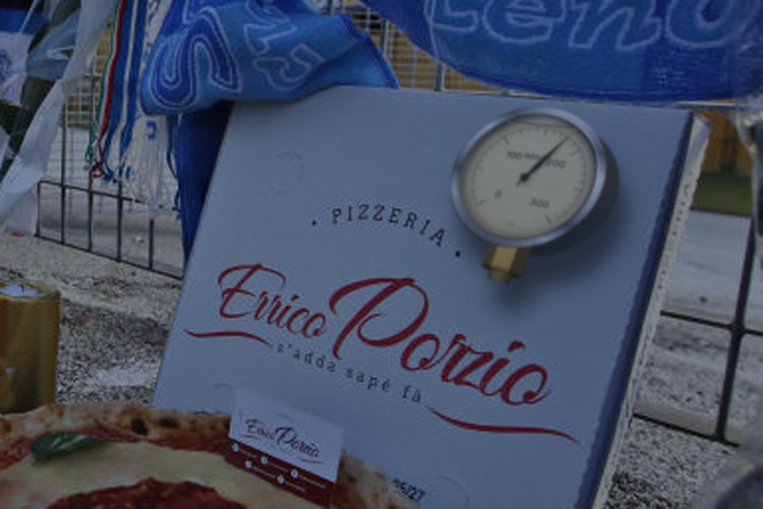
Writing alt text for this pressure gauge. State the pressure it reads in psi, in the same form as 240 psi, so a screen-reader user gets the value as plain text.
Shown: 180 psi
